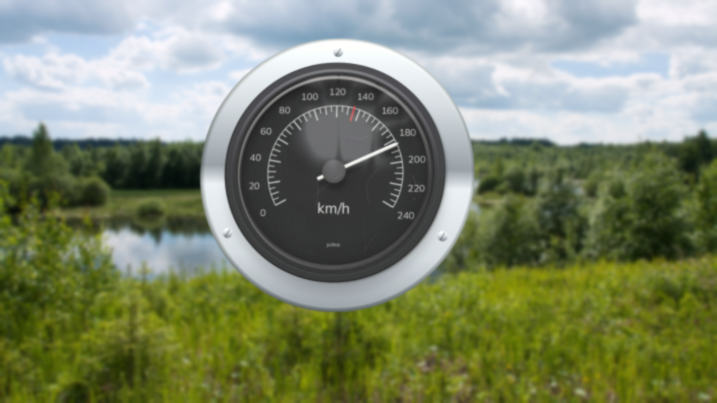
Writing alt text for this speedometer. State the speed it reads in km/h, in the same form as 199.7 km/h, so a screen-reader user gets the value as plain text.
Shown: 185 km/h
